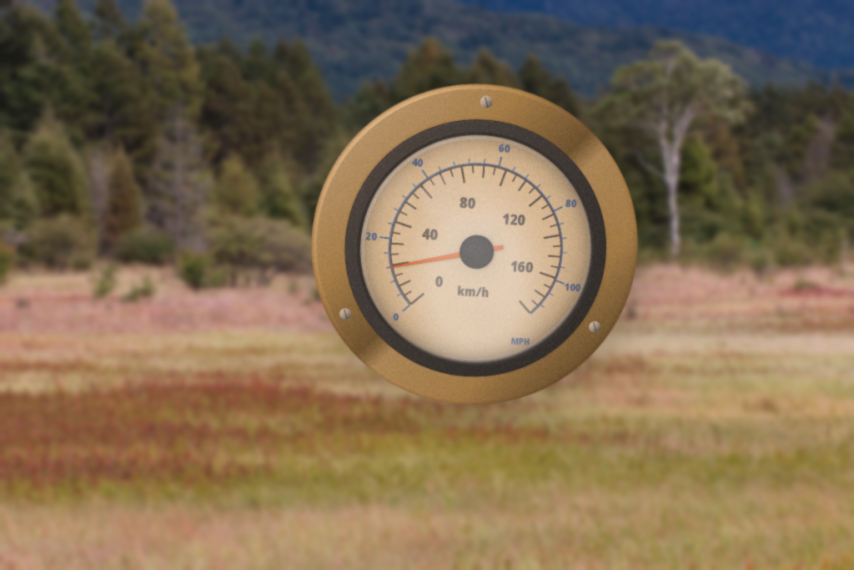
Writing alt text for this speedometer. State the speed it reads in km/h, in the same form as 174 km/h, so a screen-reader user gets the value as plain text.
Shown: 20 km/h
